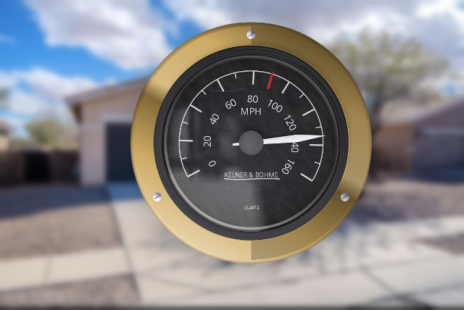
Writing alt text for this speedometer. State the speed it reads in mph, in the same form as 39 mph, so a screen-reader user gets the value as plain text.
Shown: 135 mph
